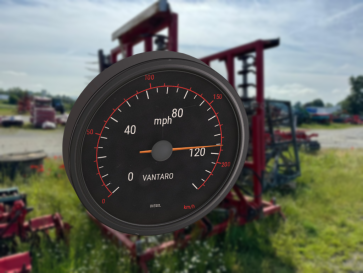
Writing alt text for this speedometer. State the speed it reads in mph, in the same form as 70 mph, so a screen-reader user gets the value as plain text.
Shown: 115 mph
